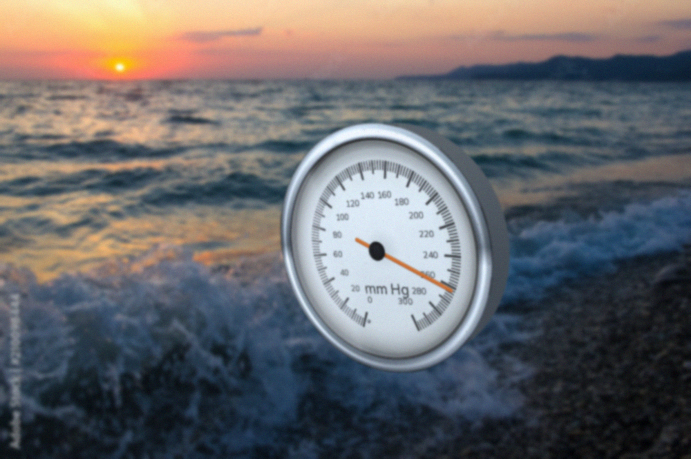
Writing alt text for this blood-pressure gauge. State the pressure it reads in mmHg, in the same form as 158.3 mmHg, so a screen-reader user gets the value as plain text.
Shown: 260 mmHg
